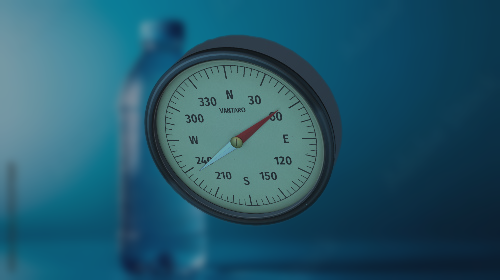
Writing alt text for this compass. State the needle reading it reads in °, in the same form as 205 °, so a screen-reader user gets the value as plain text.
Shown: 55 °
